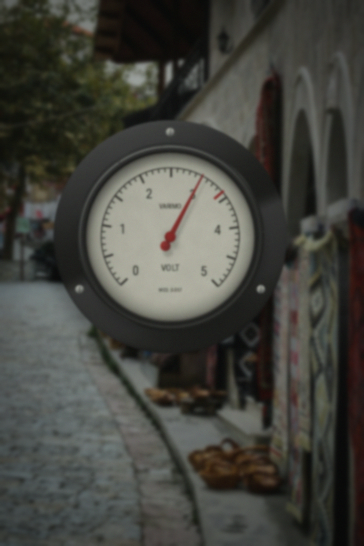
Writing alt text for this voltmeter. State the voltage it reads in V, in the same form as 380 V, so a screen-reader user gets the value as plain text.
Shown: 3 V
